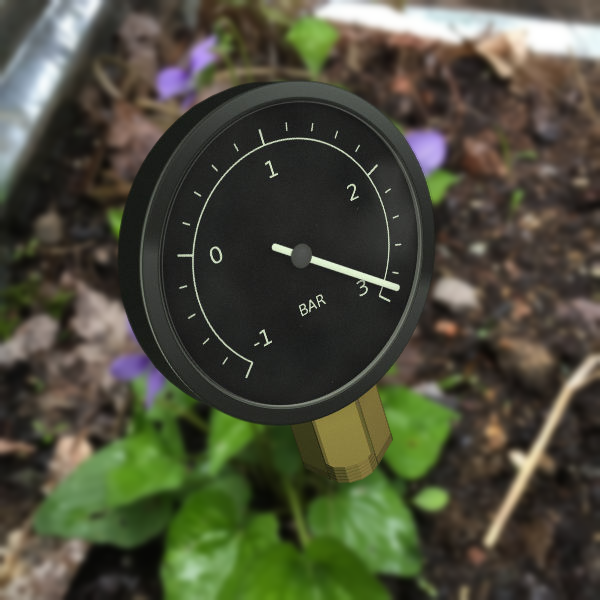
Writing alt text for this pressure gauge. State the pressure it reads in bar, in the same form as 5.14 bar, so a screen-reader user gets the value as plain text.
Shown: 2.9 bar
